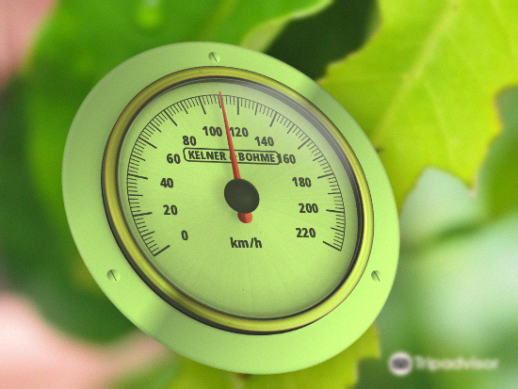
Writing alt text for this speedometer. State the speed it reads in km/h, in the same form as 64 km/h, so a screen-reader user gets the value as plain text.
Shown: 110 km/h
